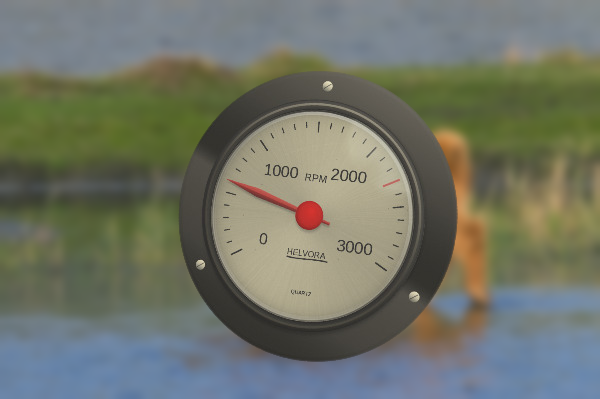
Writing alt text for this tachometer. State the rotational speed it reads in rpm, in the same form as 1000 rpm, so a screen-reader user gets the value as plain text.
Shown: 600 rpm
